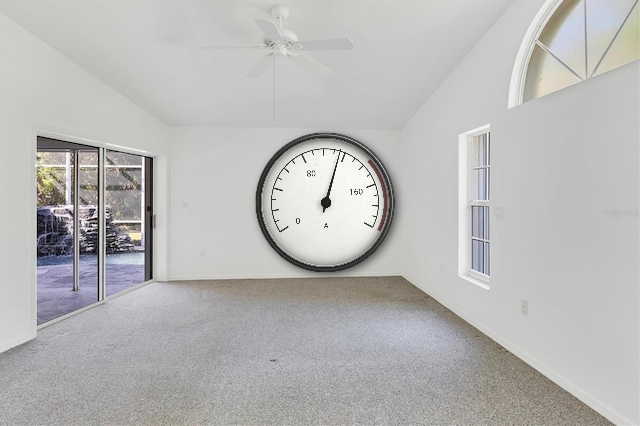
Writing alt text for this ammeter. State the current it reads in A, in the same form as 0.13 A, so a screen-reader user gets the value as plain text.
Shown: 115 A
